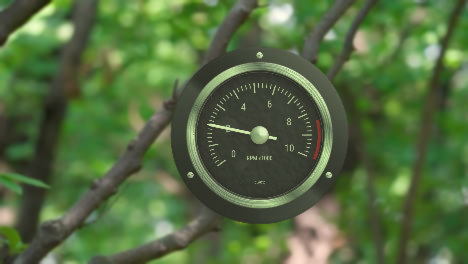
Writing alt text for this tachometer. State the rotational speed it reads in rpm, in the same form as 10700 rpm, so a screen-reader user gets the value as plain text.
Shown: 2000 rpm
